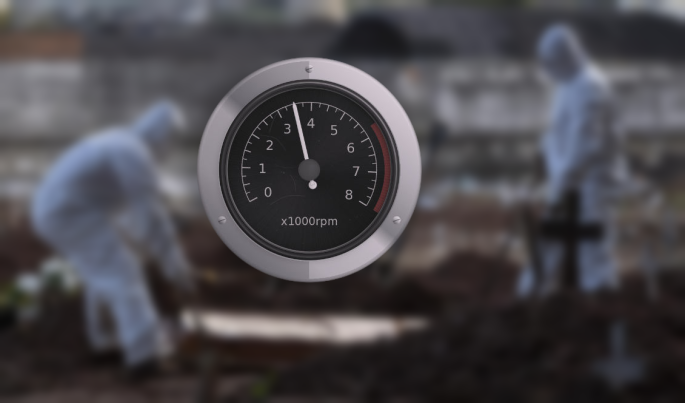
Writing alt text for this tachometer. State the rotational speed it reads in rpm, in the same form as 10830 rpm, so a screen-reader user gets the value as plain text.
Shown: 3500 rpm
